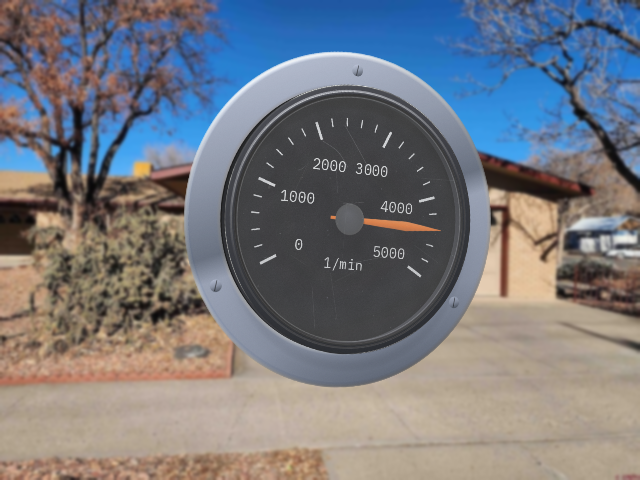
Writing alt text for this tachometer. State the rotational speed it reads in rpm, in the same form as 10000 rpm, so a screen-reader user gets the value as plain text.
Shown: 4400 rpm
